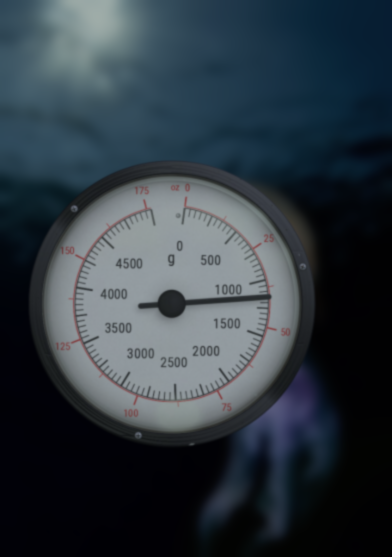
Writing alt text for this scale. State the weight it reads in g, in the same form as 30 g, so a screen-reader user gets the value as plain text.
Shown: 1150 g
